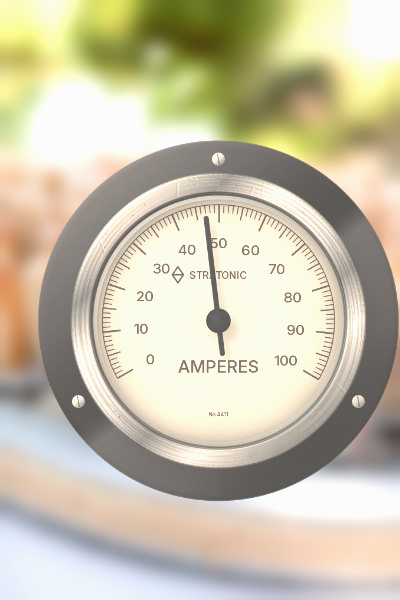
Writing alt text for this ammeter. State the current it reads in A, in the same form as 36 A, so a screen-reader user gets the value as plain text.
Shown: 47 A
